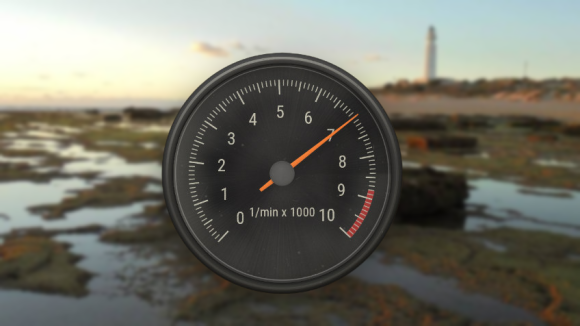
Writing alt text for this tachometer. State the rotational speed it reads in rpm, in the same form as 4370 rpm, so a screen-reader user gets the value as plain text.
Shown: 7000 rpm
